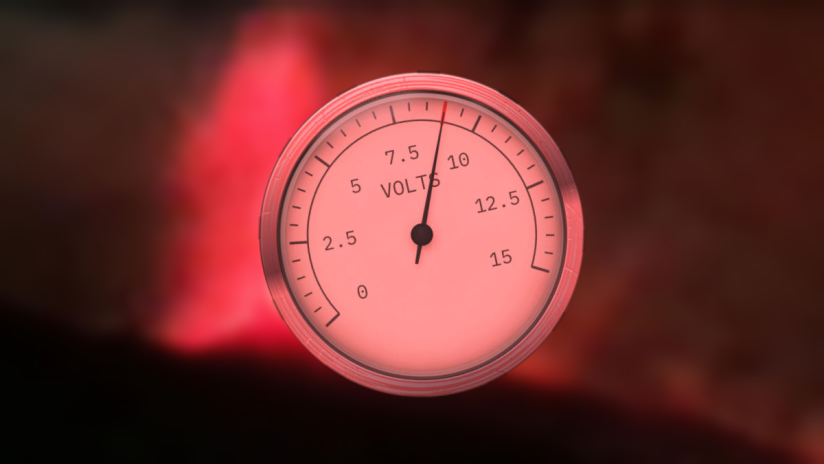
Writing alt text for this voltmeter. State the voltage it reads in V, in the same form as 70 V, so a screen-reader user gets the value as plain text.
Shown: 9 V
